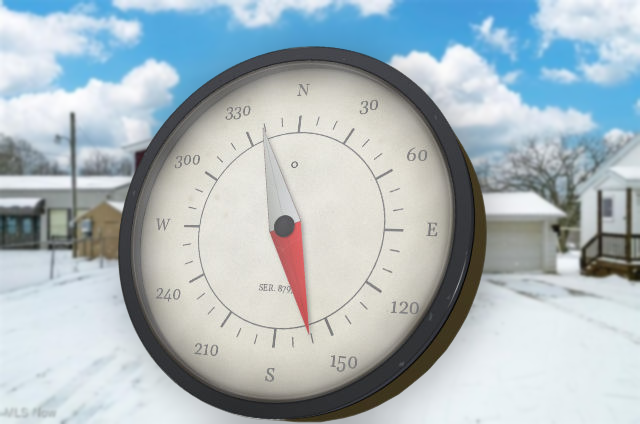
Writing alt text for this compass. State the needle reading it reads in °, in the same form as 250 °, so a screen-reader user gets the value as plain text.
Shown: 160 °
